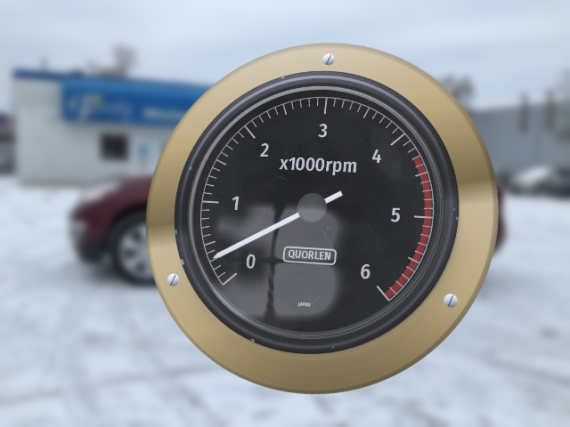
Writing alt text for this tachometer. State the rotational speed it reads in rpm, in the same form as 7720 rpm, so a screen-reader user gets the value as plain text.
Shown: 300 rpm
